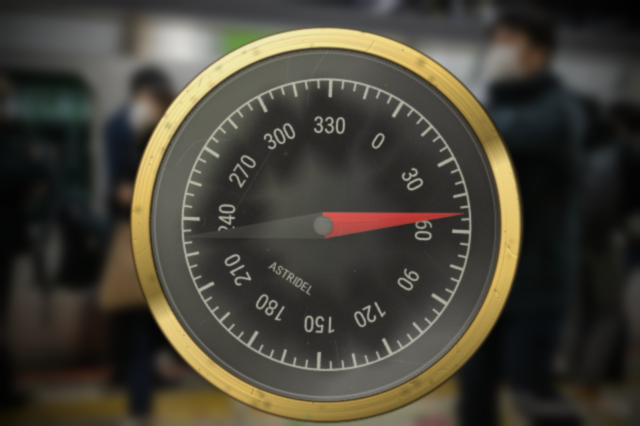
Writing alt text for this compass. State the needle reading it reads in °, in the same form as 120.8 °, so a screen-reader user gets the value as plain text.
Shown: 52.5 °
